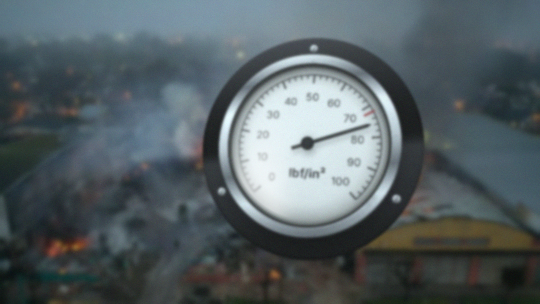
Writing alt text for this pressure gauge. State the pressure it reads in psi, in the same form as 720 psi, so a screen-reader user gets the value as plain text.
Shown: 76 psi
